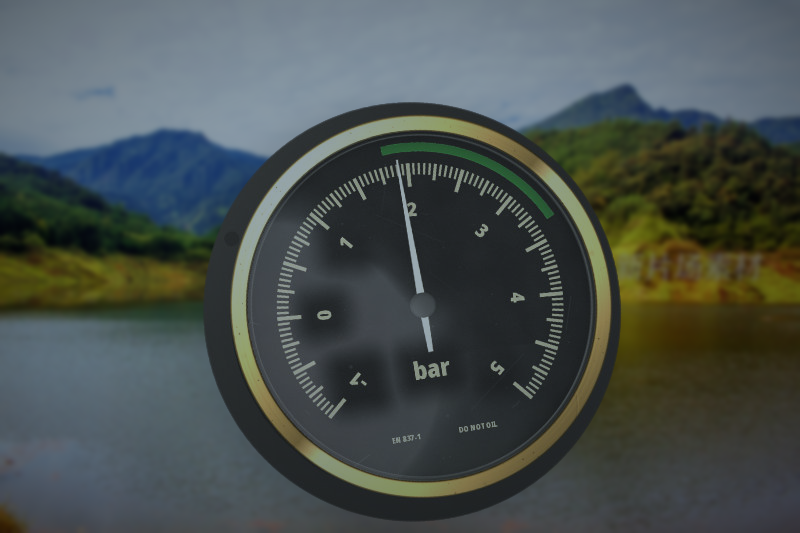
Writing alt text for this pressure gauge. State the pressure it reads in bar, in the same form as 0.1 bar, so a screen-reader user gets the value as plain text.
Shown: 1.9 bar
